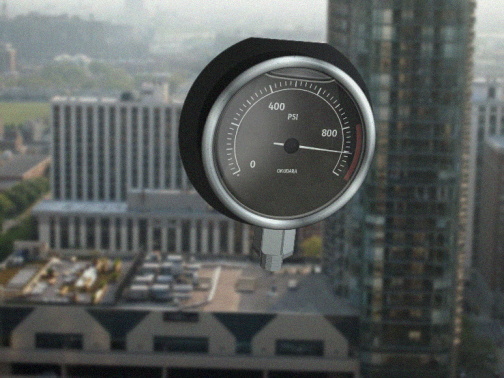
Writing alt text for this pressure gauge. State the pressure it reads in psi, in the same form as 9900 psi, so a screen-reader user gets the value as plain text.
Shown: 900 psi
